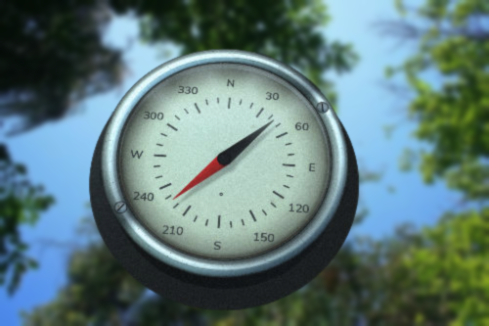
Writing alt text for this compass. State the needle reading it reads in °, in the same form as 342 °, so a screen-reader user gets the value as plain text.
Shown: 225 °
